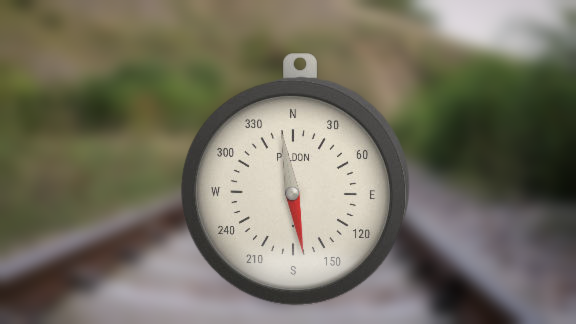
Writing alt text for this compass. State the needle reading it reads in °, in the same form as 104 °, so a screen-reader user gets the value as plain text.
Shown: 170 °
